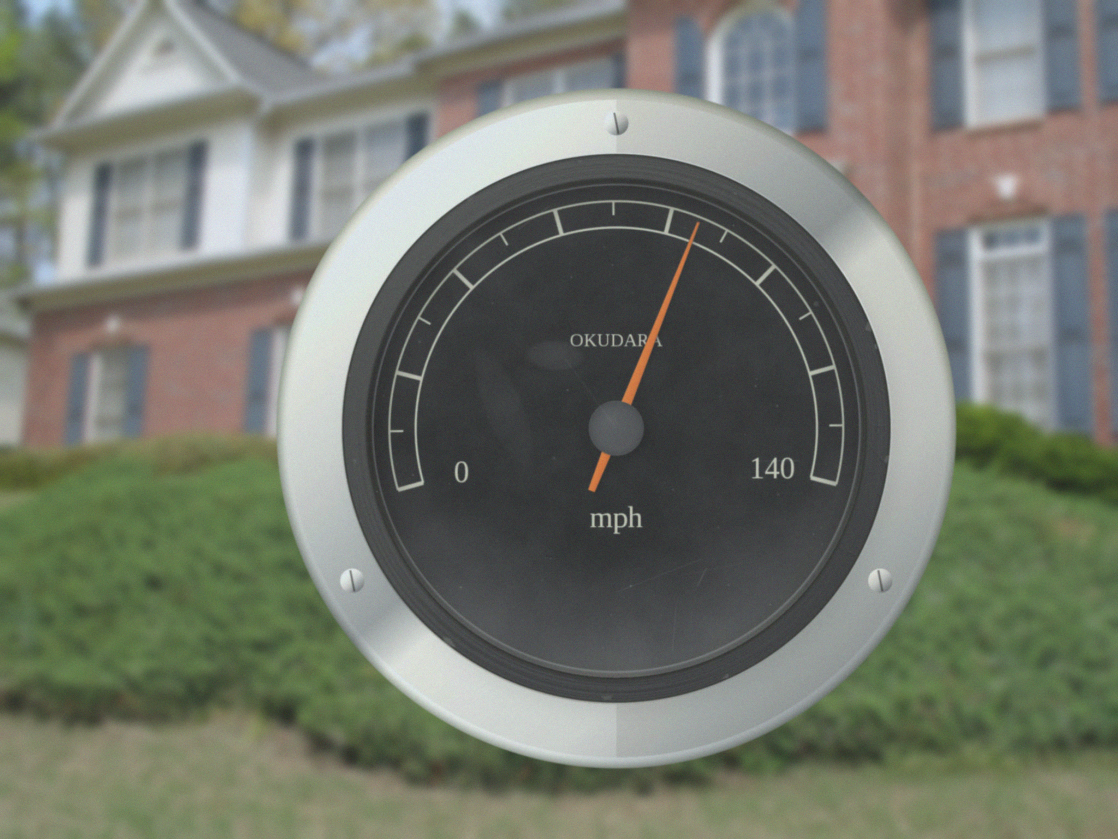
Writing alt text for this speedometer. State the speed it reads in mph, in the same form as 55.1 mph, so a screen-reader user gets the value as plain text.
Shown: 85 mph
